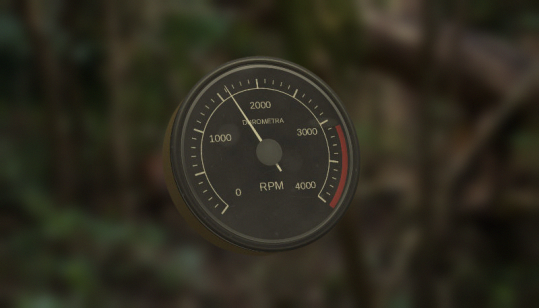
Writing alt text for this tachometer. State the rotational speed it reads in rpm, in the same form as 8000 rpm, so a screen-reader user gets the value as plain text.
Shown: 1600 rpm
